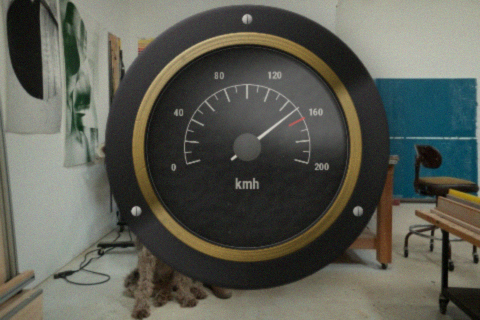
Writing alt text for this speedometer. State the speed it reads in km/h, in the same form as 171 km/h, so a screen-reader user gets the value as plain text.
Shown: 150 km/h
